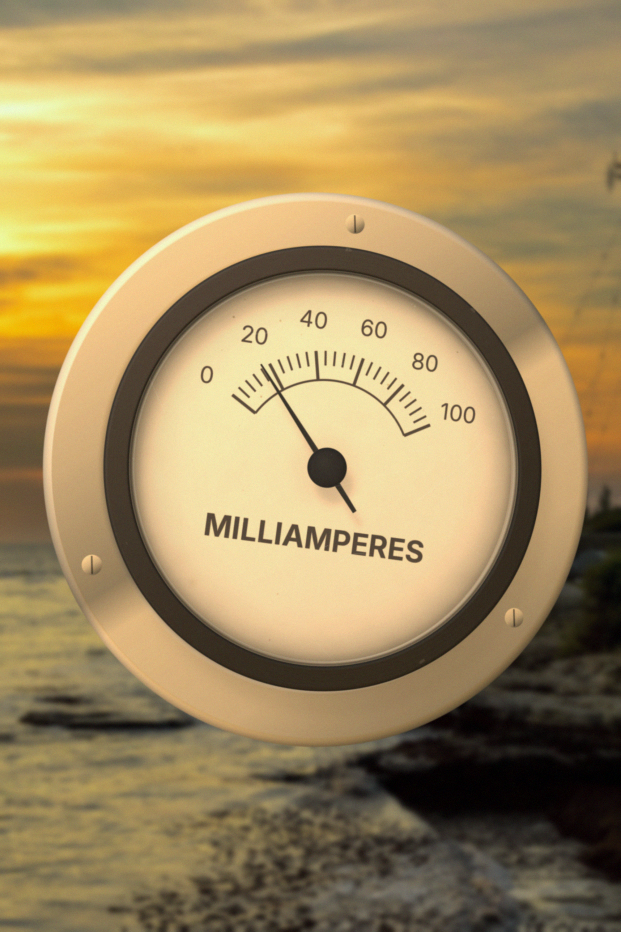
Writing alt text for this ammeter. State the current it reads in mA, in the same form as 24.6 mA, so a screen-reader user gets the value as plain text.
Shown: 16 mA
